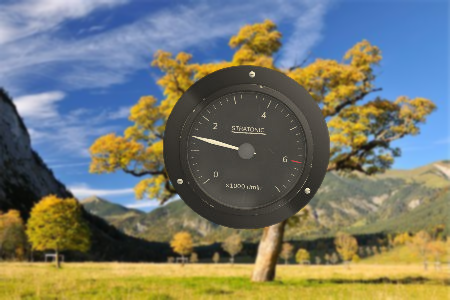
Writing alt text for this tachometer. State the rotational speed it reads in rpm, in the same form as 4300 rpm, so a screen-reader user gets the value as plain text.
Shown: 1400 rpm
